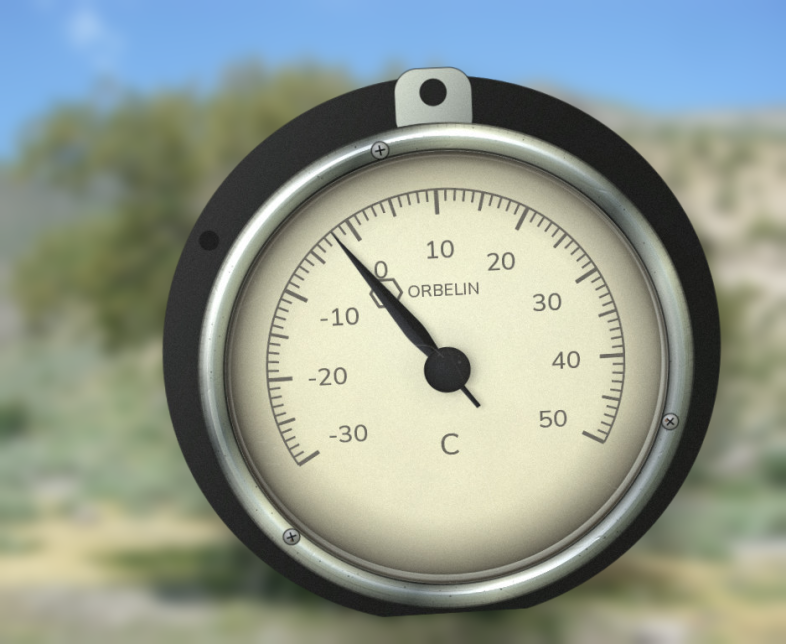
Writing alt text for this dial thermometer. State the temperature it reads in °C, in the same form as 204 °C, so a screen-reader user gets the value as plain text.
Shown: -2 °C
